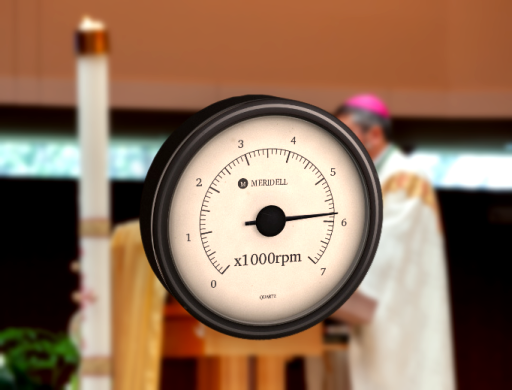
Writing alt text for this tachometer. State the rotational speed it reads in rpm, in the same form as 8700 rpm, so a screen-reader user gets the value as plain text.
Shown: 5800 rpm
